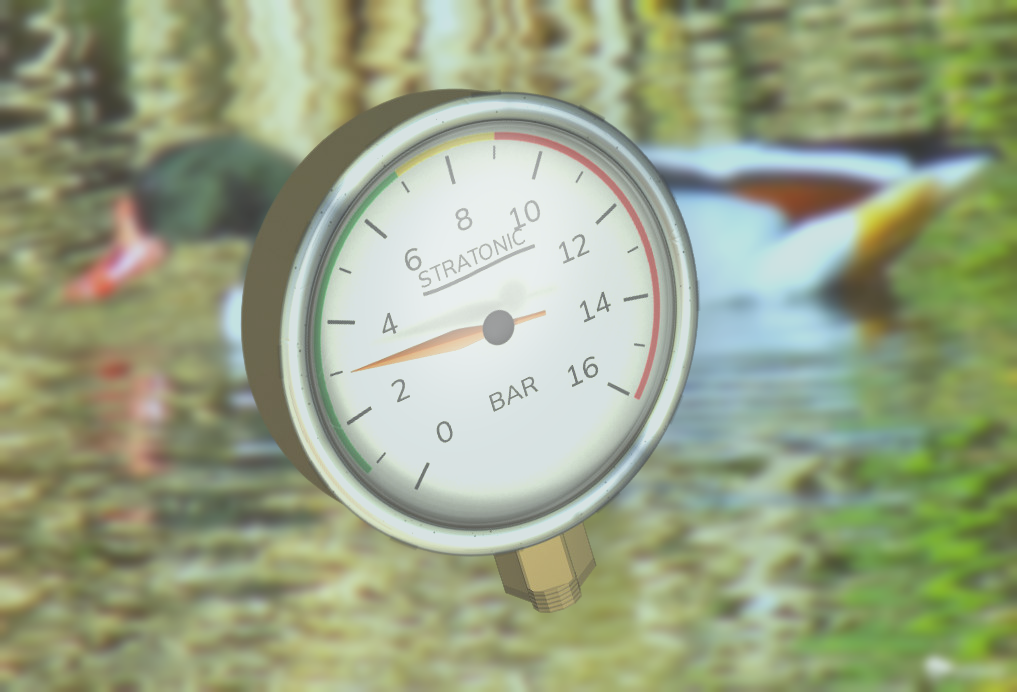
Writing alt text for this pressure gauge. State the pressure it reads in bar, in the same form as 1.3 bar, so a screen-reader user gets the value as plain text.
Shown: 3 bar
